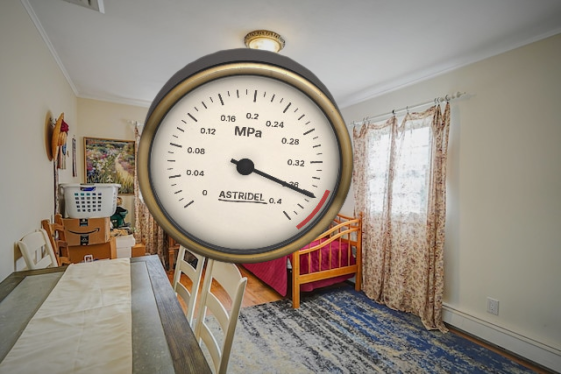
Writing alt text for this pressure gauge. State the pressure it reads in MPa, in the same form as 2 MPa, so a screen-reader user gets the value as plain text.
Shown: 0.36 MPa
